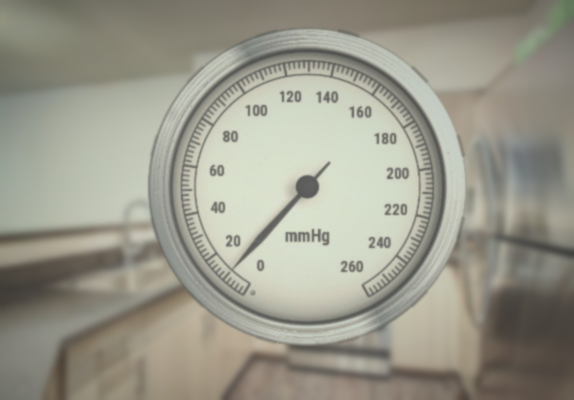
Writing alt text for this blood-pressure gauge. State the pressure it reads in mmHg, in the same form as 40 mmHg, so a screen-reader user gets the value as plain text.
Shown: 10 mmHg
